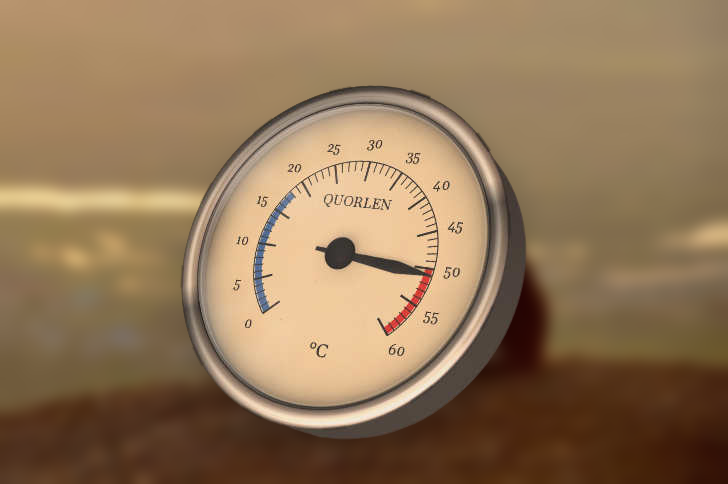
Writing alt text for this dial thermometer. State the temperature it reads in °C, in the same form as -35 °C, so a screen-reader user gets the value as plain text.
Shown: 51 °C
